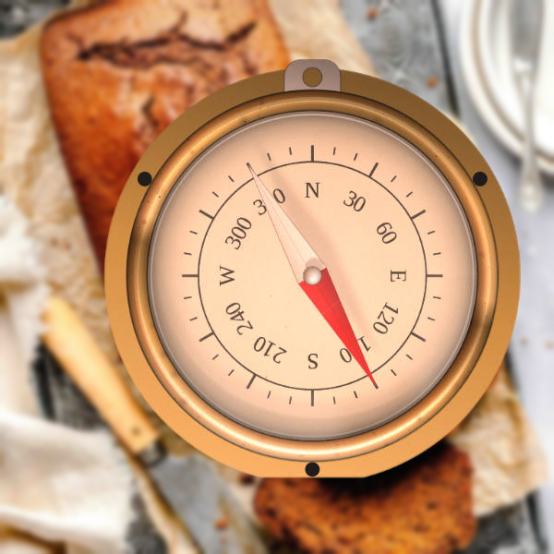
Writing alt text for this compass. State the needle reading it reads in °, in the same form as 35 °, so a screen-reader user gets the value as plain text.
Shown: 150 °
